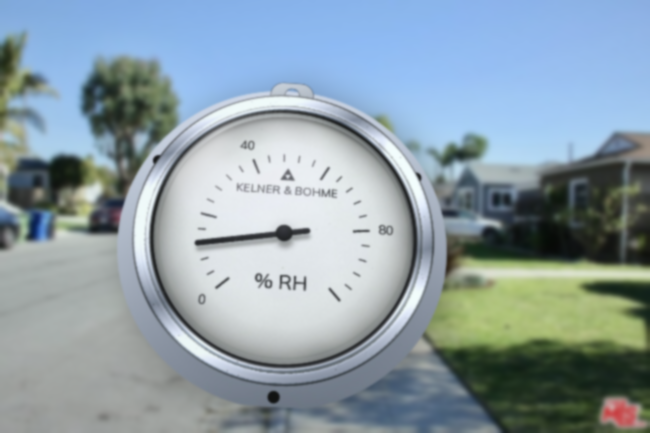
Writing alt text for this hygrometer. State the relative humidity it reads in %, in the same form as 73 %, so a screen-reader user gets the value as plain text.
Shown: 12 %
